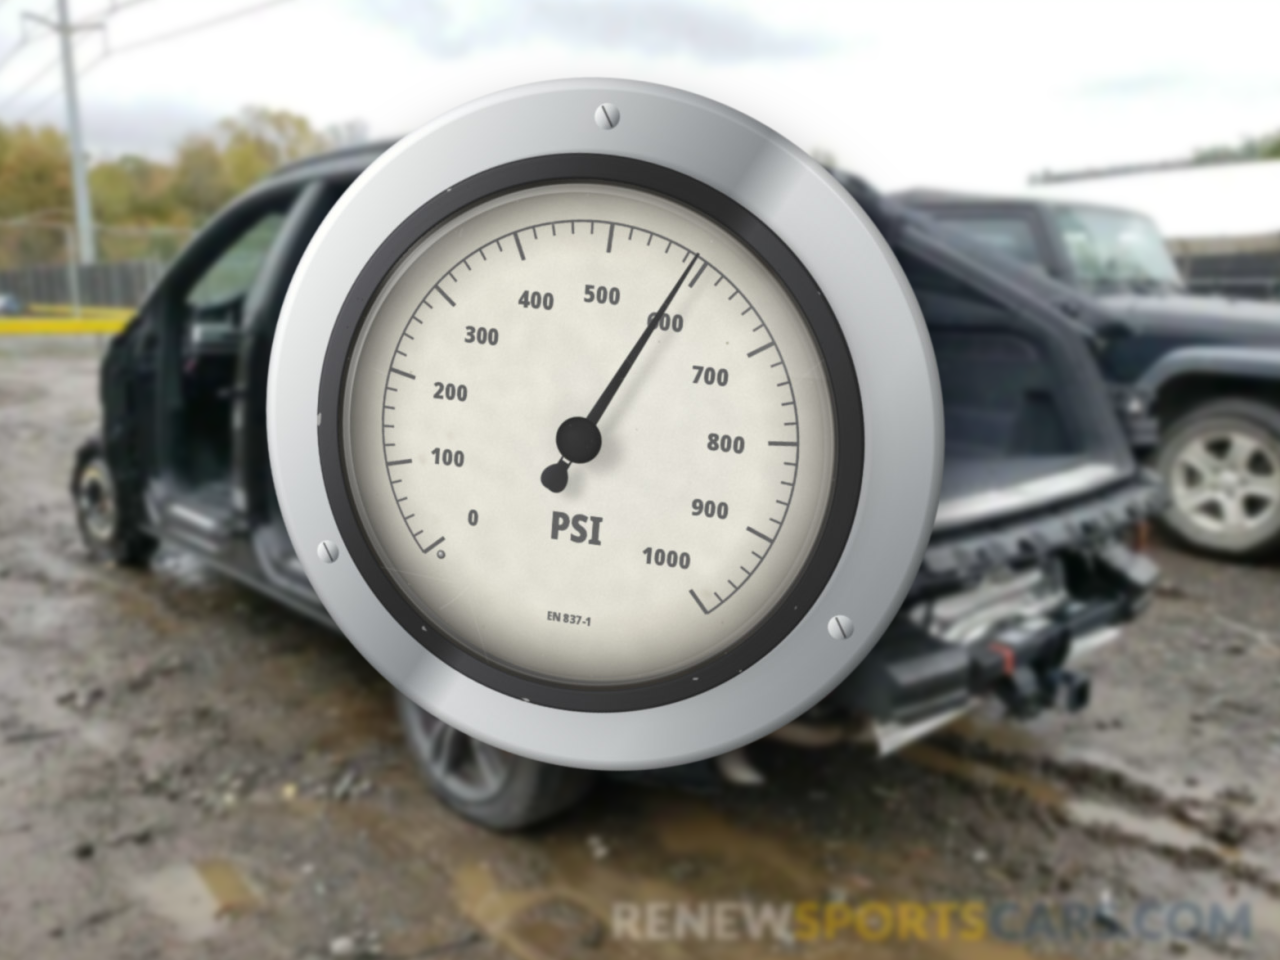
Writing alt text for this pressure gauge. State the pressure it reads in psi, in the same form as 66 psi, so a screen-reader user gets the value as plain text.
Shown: 590 psi
